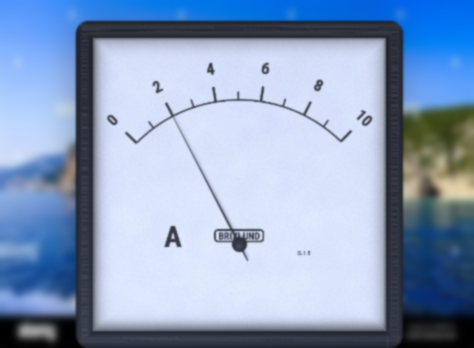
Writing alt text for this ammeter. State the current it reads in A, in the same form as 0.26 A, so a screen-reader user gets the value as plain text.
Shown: 2 A
